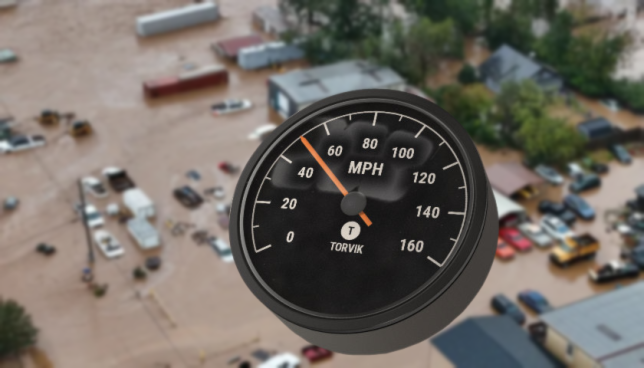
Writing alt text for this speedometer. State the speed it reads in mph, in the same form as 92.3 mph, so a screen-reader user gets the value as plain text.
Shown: 50 mph
